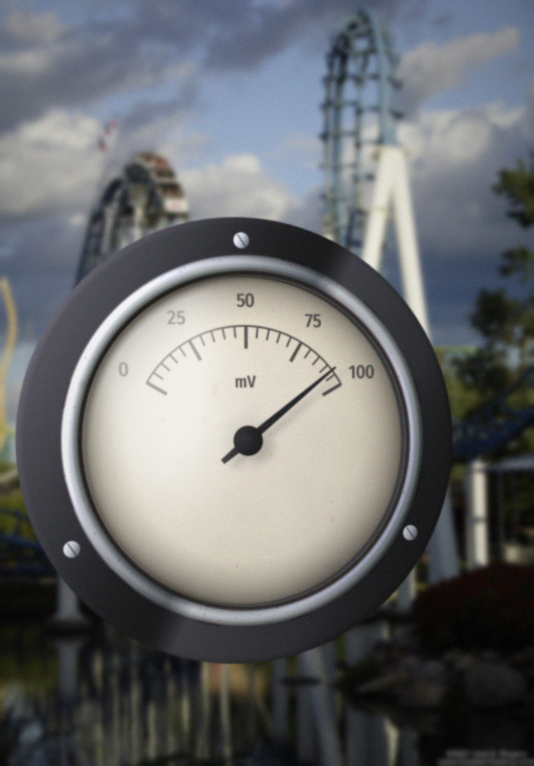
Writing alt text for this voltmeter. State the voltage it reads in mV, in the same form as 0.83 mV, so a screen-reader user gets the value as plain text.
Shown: 92.5 mV
